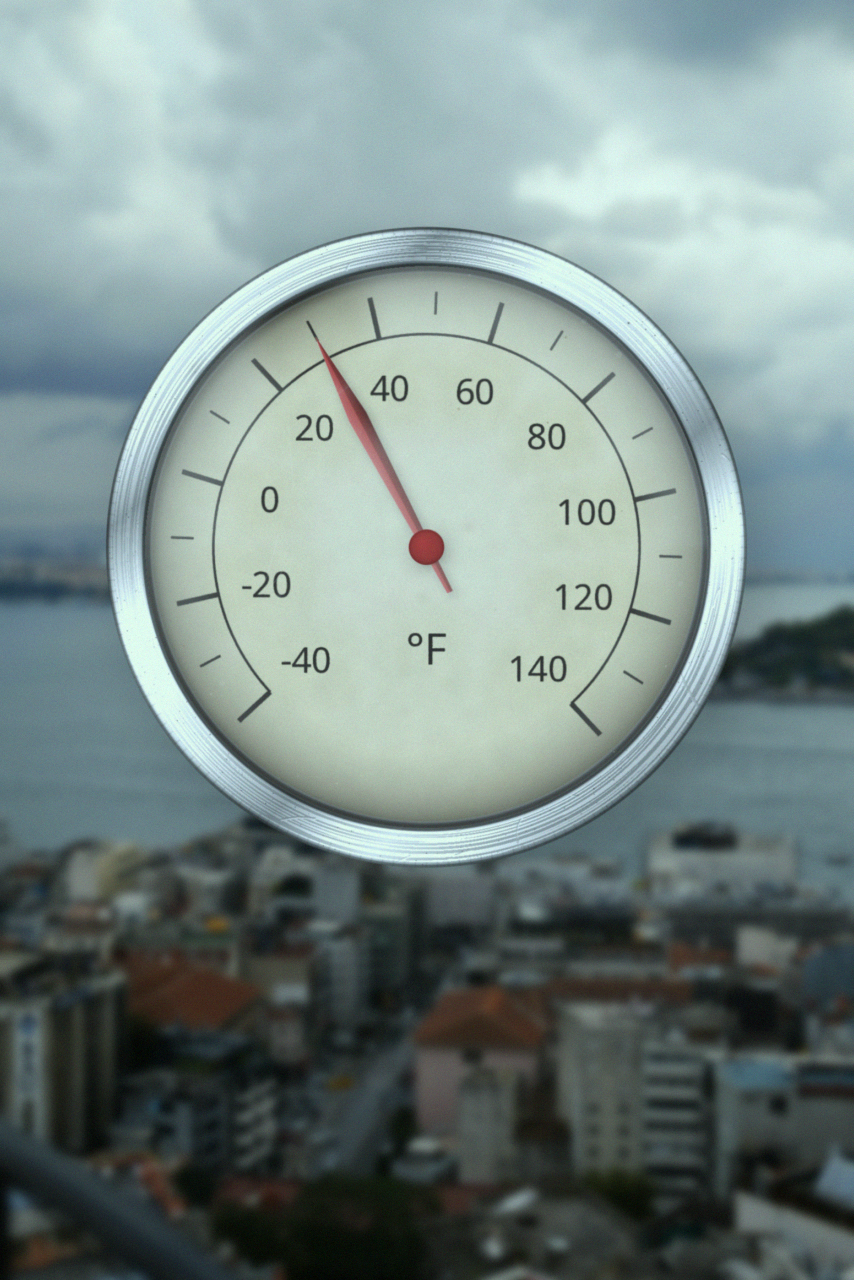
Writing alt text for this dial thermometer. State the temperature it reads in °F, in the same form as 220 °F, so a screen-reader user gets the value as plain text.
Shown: 30 °F
